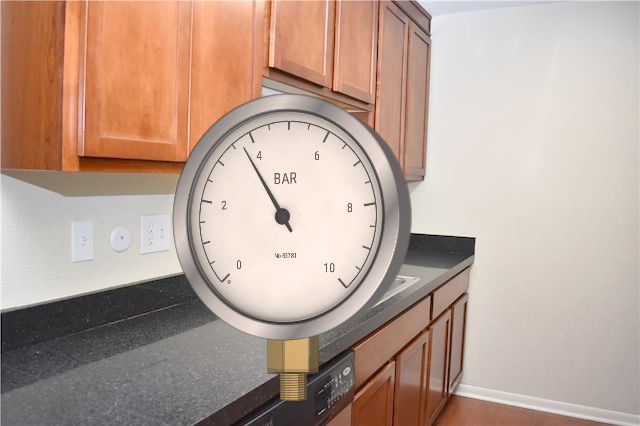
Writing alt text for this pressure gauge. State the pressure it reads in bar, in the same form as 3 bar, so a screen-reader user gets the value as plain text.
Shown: 3.75 bar
